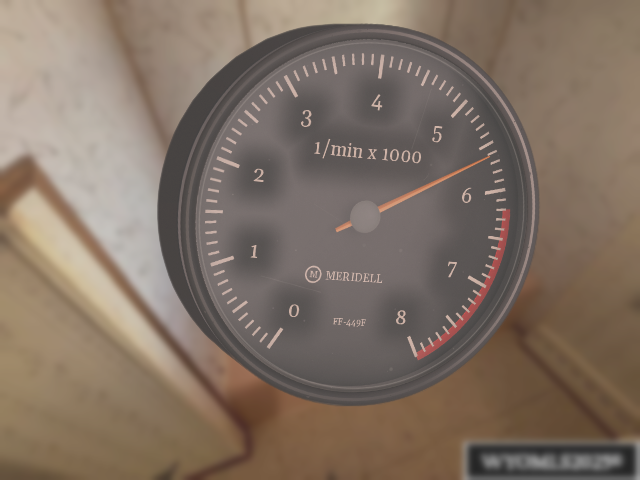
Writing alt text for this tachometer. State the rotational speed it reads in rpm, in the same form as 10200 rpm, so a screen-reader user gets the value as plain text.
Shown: 5600 rpm
